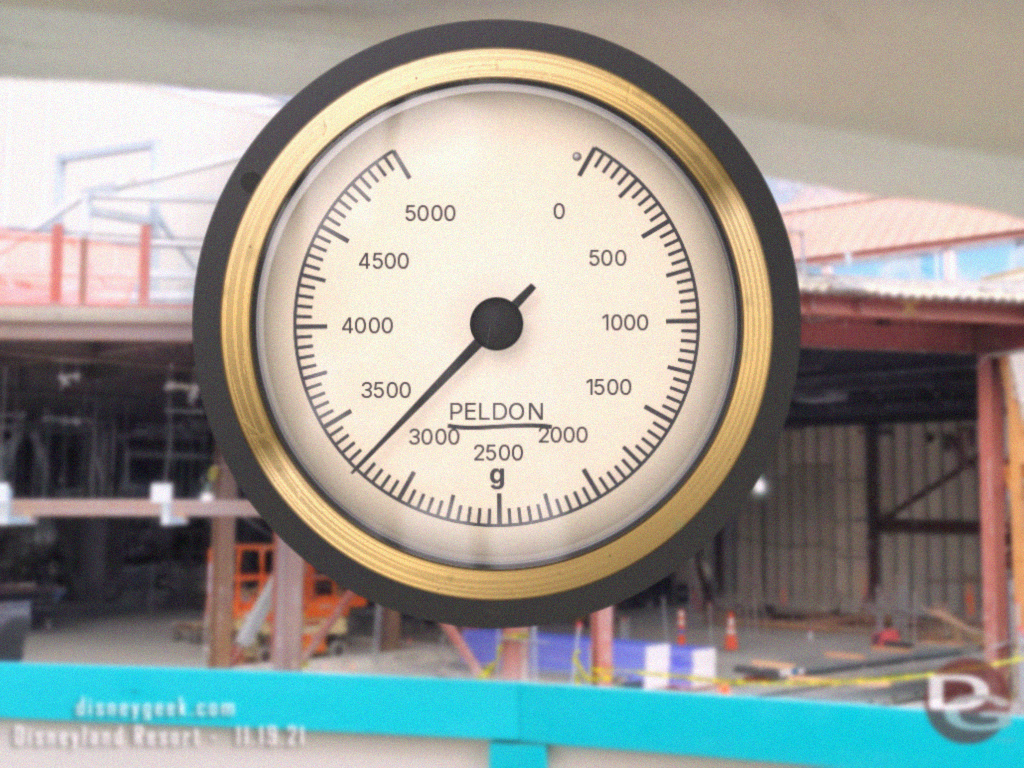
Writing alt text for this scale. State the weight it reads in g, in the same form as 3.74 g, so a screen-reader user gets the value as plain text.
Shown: 3250 g
